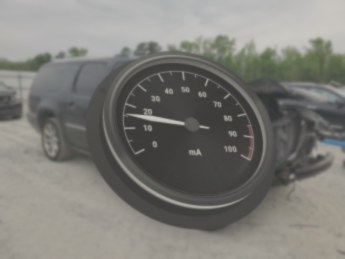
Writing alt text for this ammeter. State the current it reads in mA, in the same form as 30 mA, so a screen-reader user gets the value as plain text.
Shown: 15 mA
